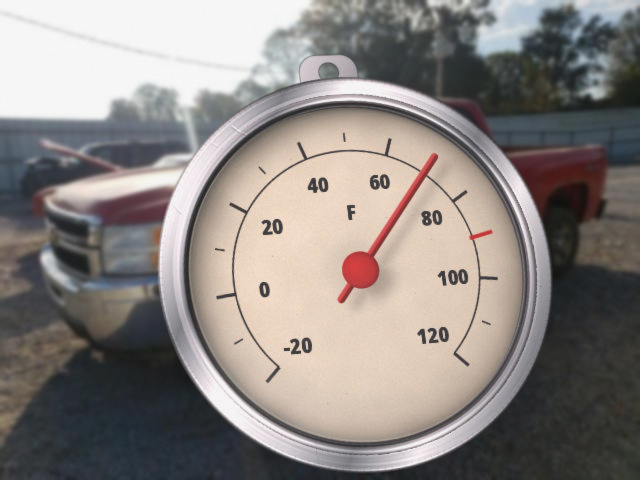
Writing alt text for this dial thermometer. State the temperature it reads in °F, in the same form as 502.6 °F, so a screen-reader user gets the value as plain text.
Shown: 70 °F
